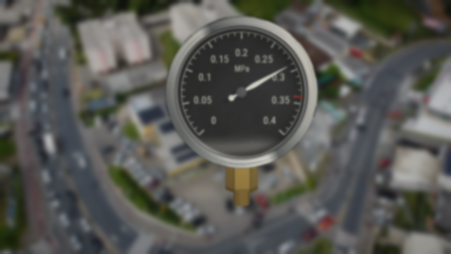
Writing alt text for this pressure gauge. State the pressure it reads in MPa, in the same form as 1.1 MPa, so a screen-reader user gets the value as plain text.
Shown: 0.29 MPa
